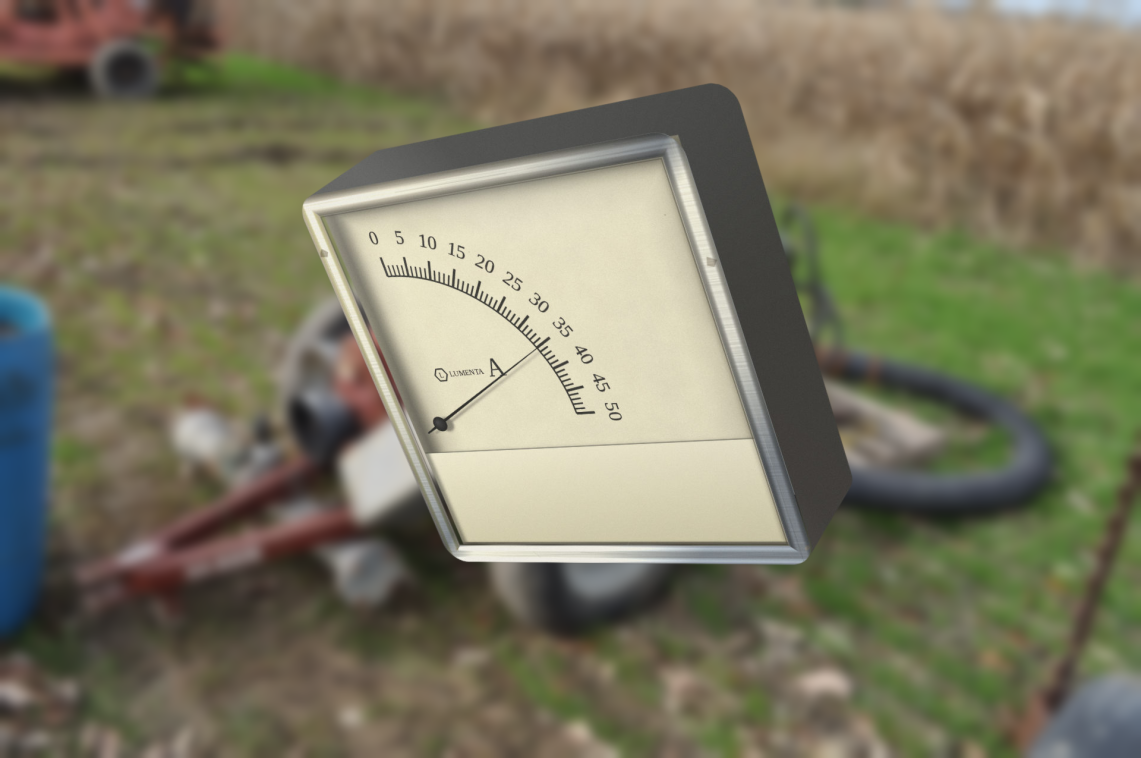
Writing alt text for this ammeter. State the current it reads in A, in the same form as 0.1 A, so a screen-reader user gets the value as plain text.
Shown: 35 A
